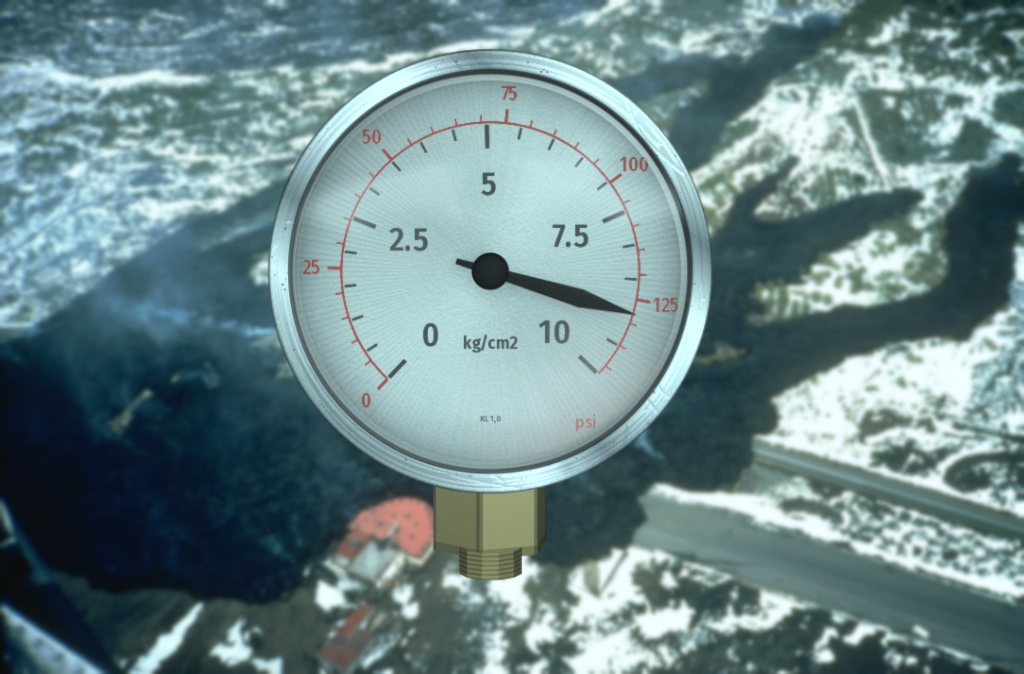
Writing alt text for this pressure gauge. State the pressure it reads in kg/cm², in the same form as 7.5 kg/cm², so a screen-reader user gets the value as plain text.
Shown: 9 kg/cm²
